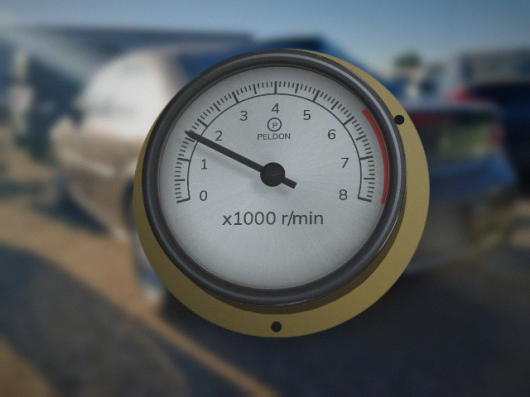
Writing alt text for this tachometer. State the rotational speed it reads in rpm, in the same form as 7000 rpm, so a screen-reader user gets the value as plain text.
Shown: 1600 rpm
